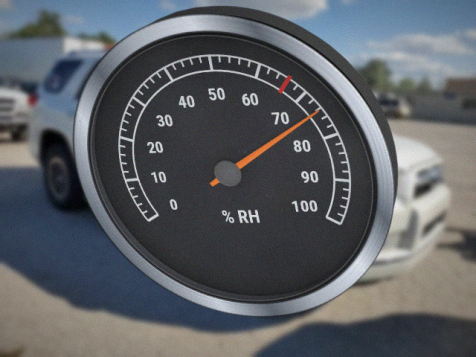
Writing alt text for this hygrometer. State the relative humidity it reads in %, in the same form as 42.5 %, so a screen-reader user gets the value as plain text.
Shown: 74 %
